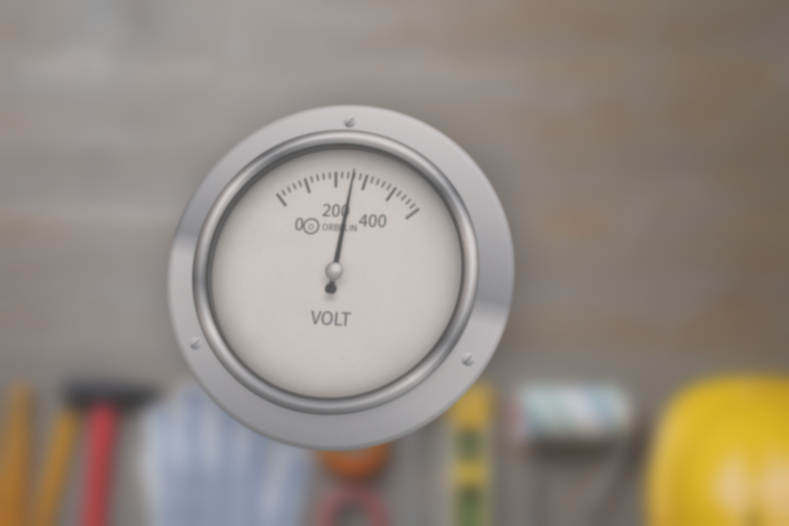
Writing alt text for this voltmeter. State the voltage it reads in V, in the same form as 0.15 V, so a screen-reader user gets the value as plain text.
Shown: 260 V
